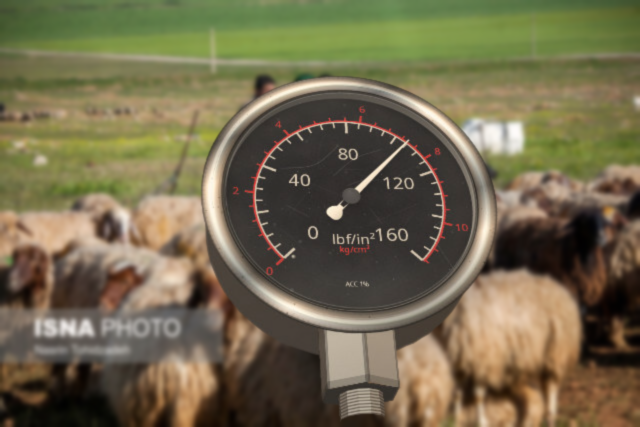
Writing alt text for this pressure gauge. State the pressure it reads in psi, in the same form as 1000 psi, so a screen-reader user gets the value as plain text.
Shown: 105 psi
